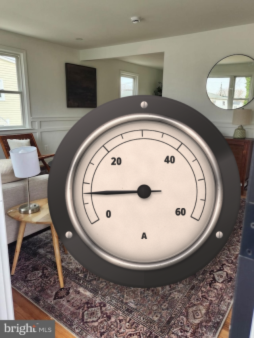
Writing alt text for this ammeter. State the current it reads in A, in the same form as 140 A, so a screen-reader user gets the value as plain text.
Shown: 7.5 A
